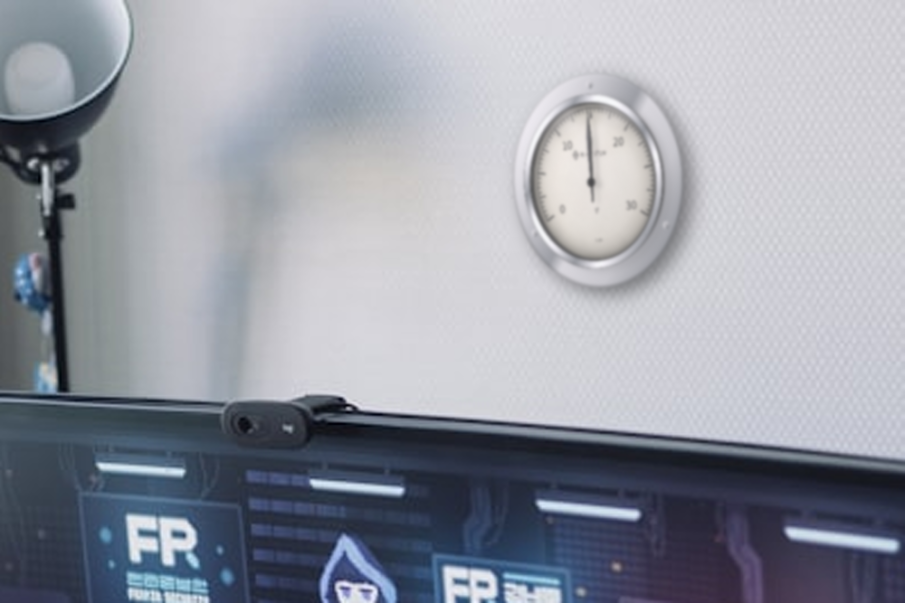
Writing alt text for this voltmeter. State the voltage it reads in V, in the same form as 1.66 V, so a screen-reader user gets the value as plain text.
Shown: 15 V
